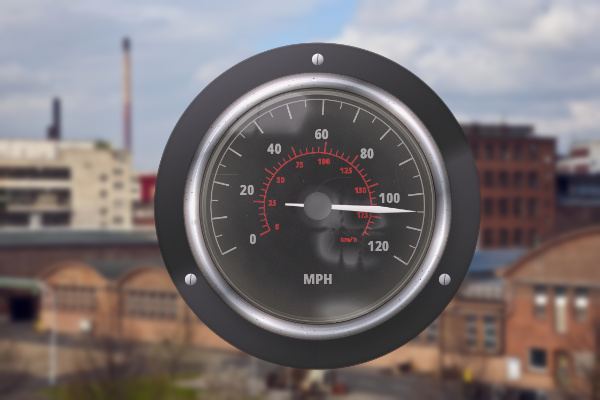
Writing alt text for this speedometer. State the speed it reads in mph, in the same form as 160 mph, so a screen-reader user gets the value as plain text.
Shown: 105 mph
